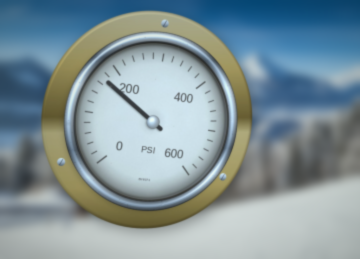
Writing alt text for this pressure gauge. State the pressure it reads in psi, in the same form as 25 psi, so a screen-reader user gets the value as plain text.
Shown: 170 psi
